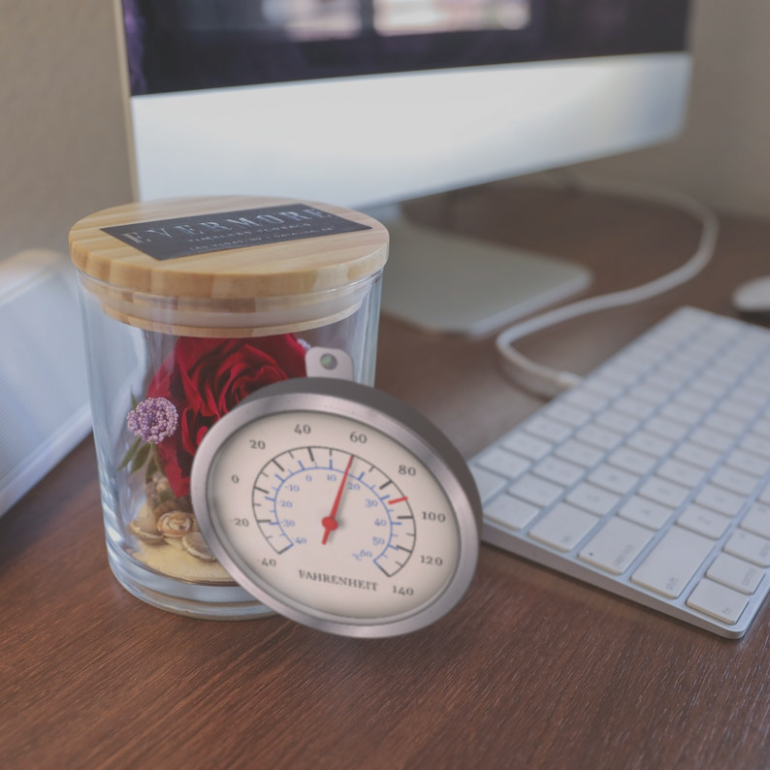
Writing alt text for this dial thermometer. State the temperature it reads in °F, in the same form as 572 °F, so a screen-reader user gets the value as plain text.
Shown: 60 °F
